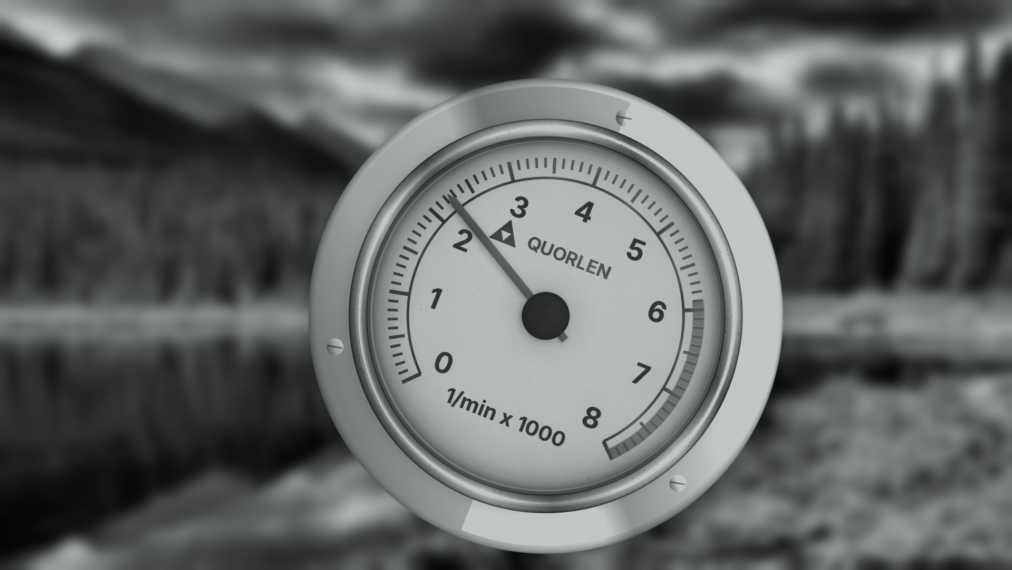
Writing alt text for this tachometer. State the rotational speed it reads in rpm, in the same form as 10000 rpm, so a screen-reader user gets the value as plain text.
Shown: 2250 rpm
